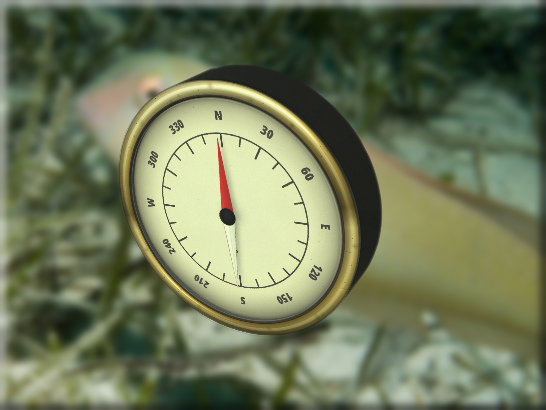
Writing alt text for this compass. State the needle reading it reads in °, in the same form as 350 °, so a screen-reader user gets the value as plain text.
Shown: 0 °
